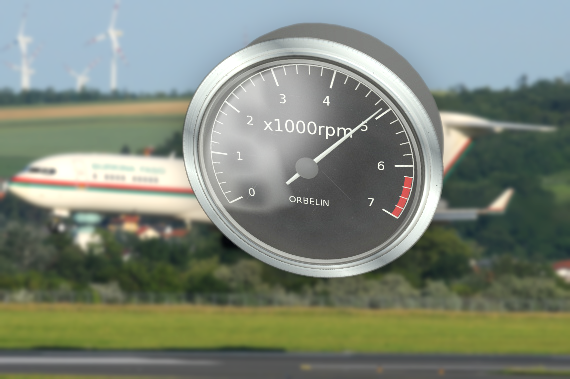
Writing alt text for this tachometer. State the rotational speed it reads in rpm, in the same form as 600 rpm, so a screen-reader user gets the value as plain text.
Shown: 4900 rpm
